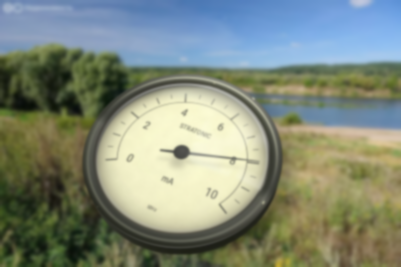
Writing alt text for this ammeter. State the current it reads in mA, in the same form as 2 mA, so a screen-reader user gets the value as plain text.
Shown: 8 mA
